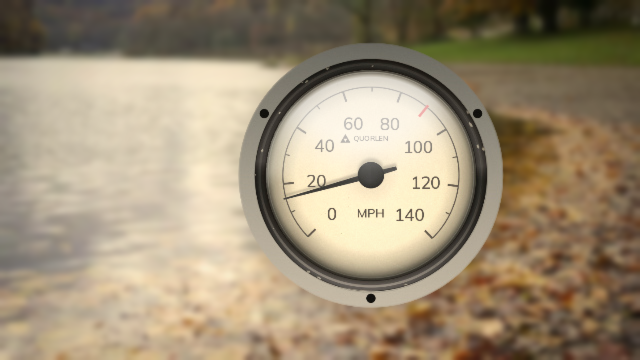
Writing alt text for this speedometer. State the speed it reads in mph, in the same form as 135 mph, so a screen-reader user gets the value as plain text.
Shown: 15 mph
